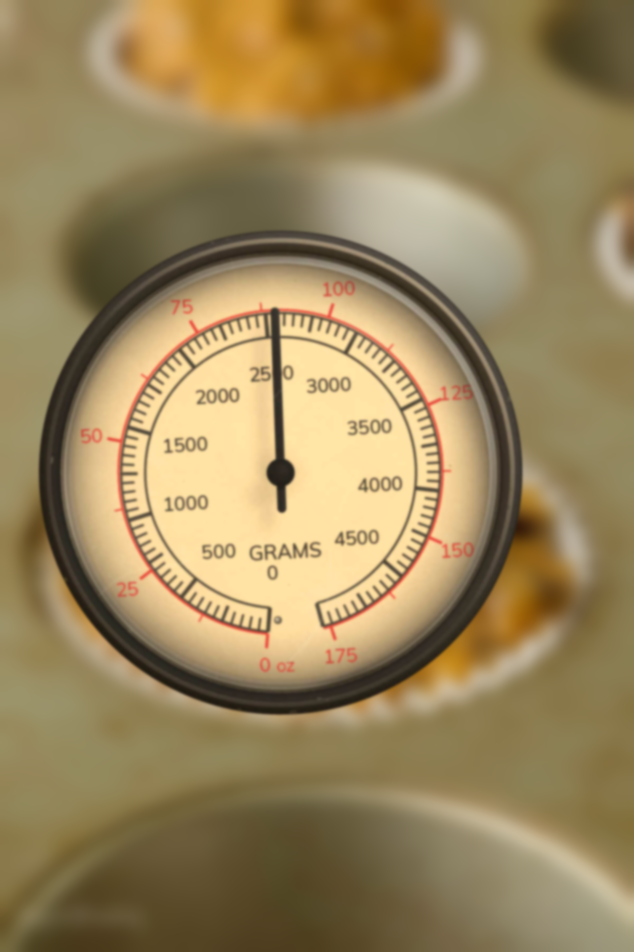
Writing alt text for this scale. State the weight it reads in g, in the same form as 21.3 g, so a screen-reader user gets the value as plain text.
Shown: 2550 g
